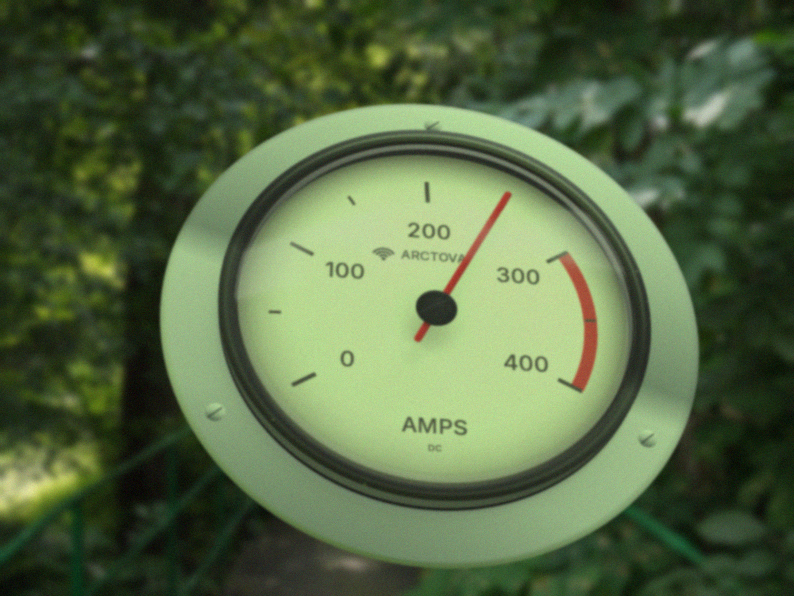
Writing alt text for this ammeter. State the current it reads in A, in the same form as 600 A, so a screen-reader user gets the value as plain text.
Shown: 250 A
